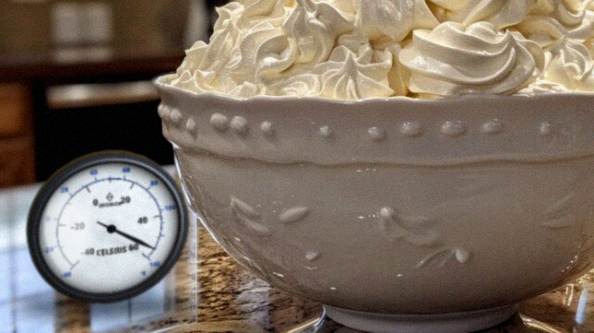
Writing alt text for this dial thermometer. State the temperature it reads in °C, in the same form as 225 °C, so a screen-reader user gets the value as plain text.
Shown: 55 °C
